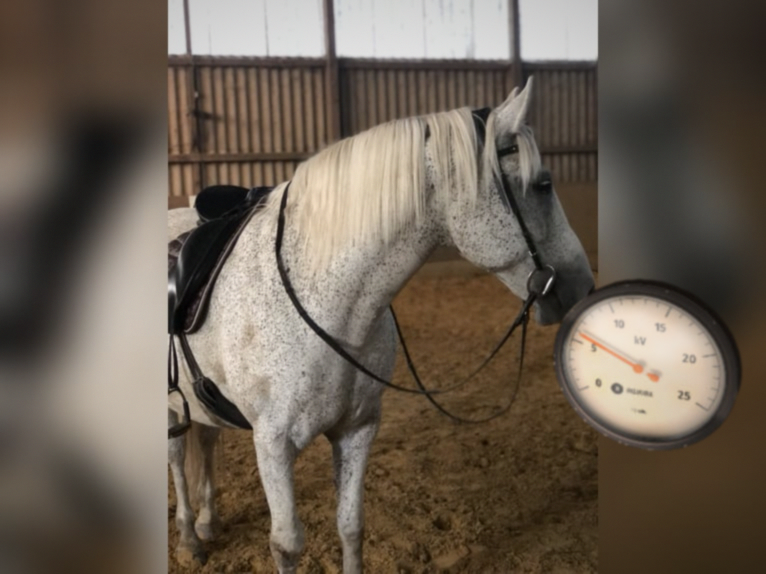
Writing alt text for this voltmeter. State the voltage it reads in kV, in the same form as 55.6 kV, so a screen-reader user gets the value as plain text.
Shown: 6 kV
